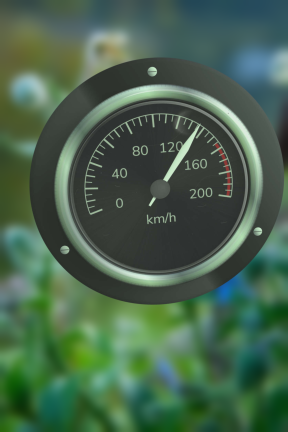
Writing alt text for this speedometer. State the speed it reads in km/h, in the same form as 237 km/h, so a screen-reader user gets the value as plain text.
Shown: 135 km/h
